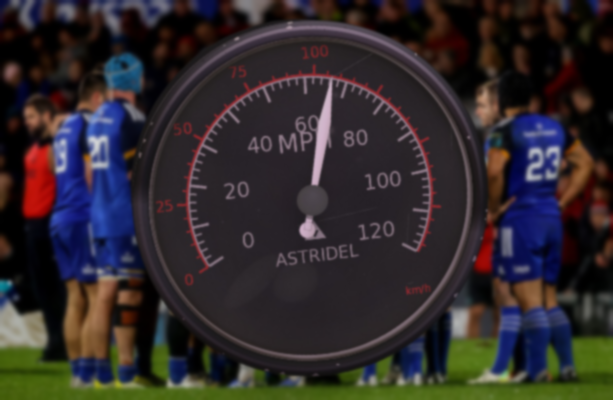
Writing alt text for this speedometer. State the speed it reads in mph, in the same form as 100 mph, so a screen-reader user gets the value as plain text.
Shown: 66 mph
